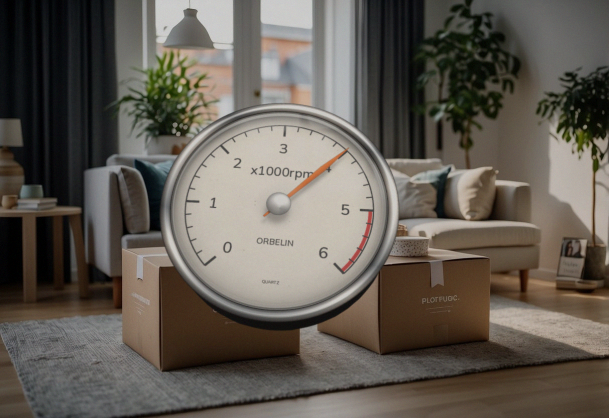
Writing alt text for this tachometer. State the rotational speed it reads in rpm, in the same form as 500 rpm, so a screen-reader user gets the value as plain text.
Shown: 4000 rpm
